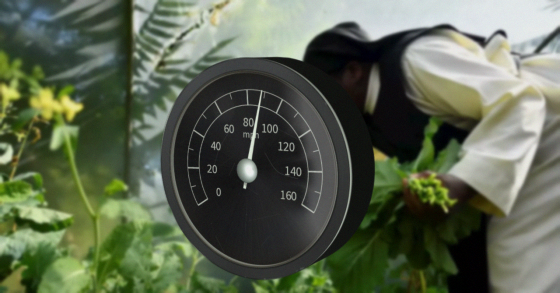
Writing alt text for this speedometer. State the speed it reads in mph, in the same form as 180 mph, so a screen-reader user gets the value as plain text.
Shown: 90 mph
